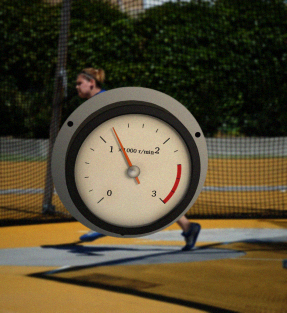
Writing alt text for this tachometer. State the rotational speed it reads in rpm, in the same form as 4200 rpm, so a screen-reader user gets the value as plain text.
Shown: 1200 rpm
